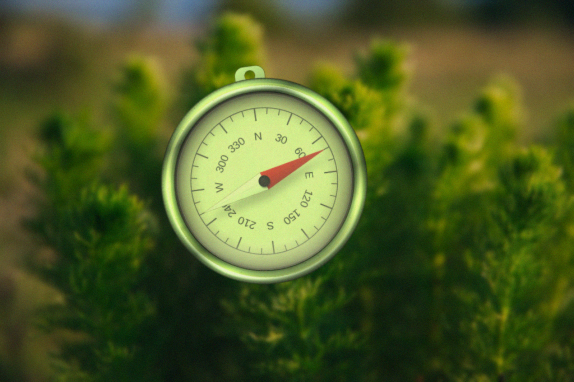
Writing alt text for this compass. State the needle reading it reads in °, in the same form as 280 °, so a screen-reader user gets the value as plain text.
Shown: 70 °
